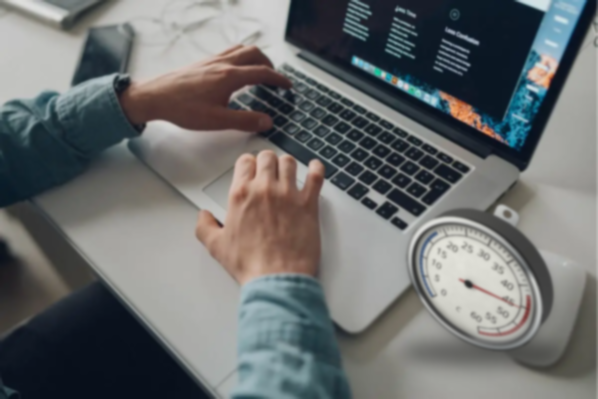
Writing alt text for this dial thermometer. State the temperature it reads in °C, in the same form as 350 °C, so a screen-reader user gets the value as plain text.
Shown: 45 °C
